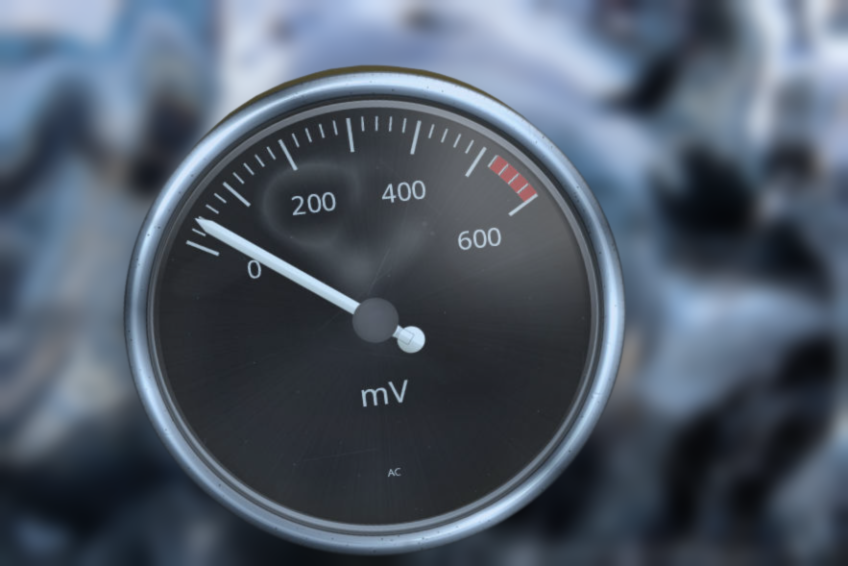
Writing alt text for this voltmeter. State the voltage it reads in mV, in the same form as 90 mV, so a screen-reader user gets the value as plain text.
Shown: 40 mV
